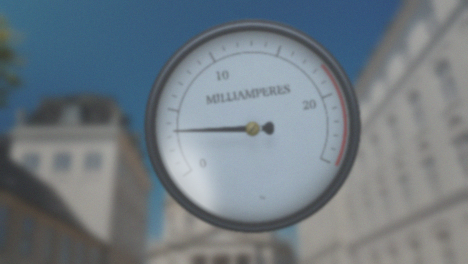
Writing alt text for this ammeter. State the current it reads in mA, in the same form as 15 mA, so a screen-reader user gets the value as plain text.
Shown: 3.5 mA
